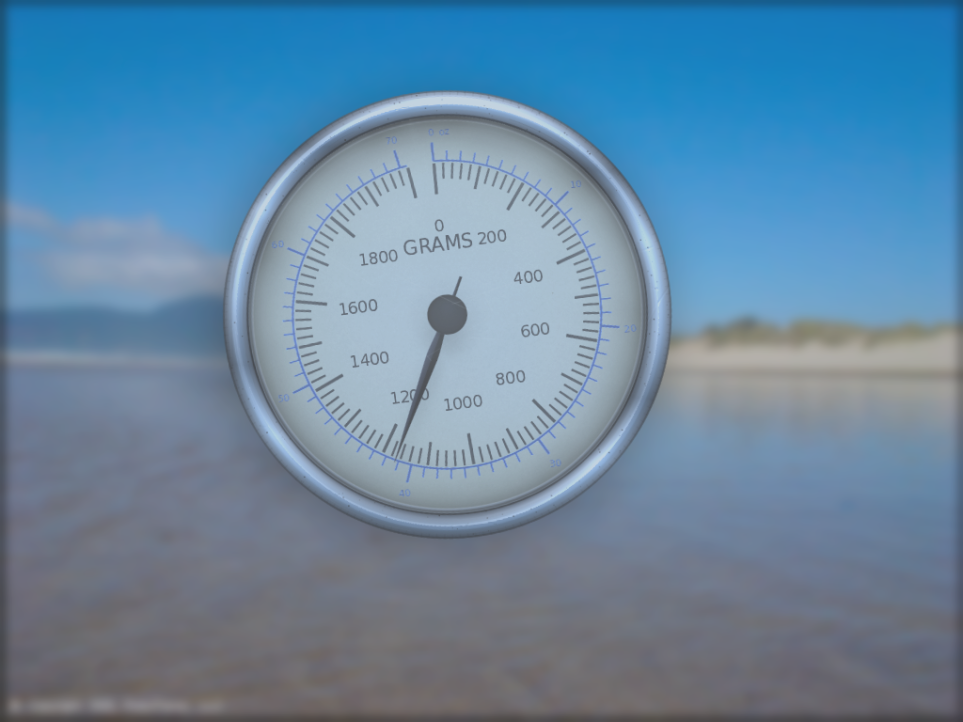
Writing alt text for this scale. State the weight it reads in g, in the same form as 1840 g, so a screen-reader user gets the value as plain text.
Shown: 1170 g
